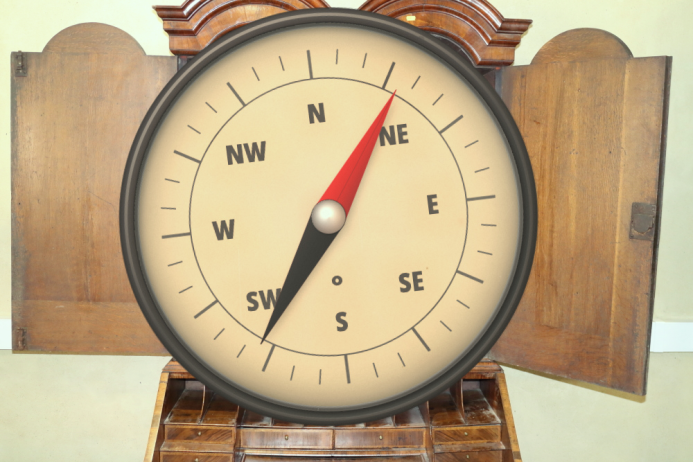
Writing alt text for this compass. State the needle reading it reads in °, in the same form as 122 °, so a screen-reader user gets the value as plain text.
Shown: 35 °
